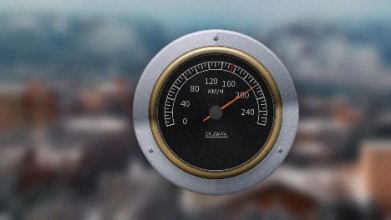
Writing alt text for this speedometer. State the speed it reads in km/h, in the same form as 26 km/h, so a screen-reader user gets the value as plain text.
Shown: 200 km/h
